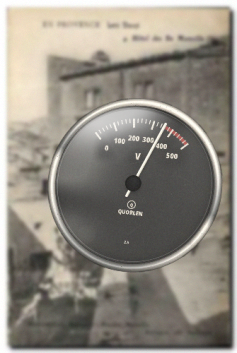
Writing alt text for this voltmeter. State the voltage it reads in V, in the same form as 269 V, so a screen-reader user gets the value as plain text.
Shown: 360 V
